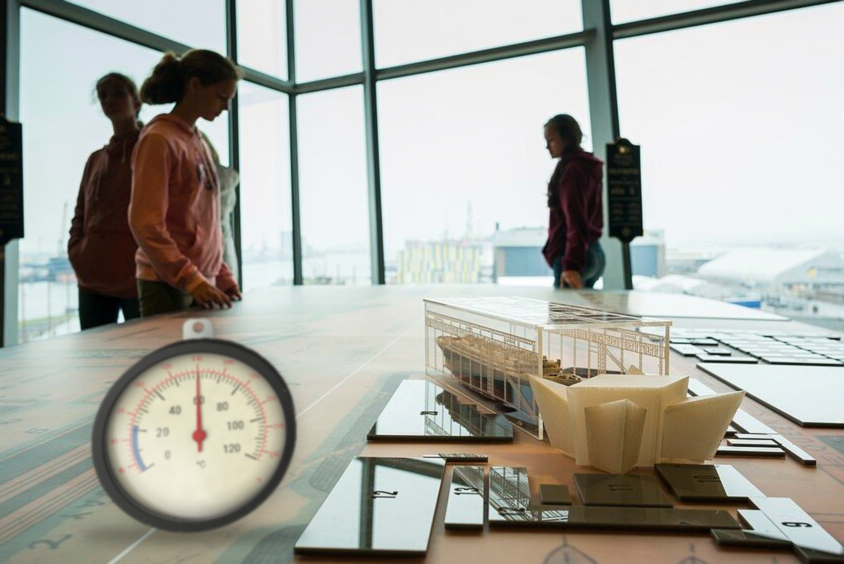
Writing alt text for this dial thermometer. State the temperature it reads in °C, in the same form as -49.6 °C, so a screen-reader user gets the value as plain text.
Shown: 60 °C
